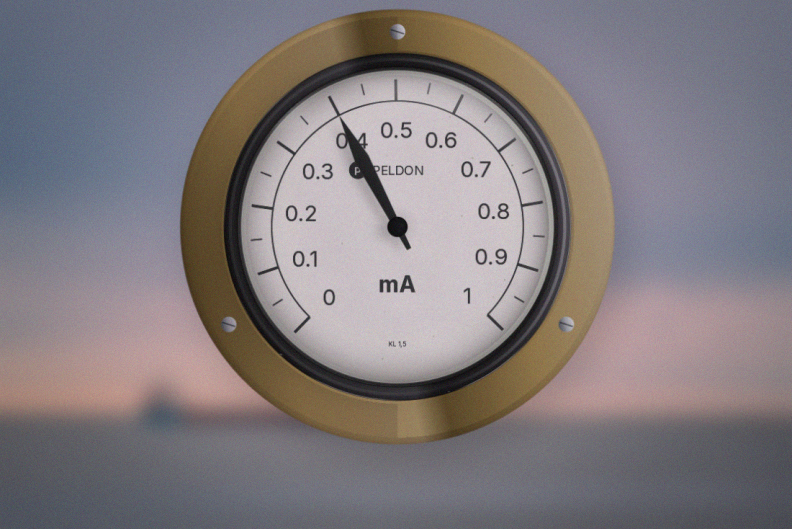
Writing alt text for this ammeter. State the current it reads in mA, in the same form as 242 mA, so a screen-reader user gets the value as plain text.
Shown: 0.4 mA
